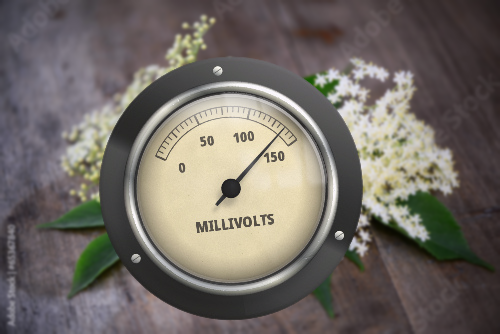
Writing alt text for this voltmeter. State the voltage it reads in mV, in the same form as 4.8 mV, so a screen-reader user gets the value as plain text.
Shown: 135 mV
